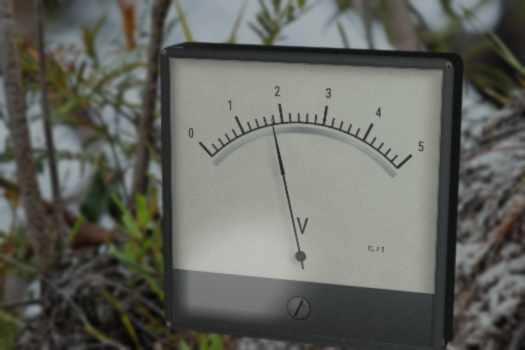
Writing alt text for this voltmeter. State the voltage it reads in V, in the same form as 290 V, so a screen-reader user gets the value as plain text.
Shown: 1.8 V
